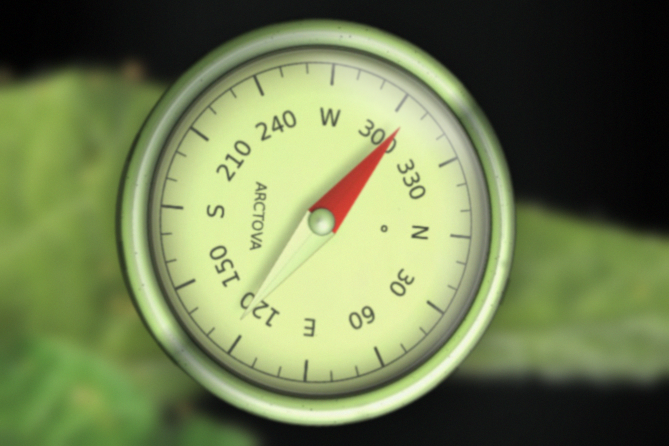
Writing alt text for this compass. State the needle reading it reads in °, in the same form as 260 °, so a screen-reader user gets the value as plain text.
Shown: 305 °
